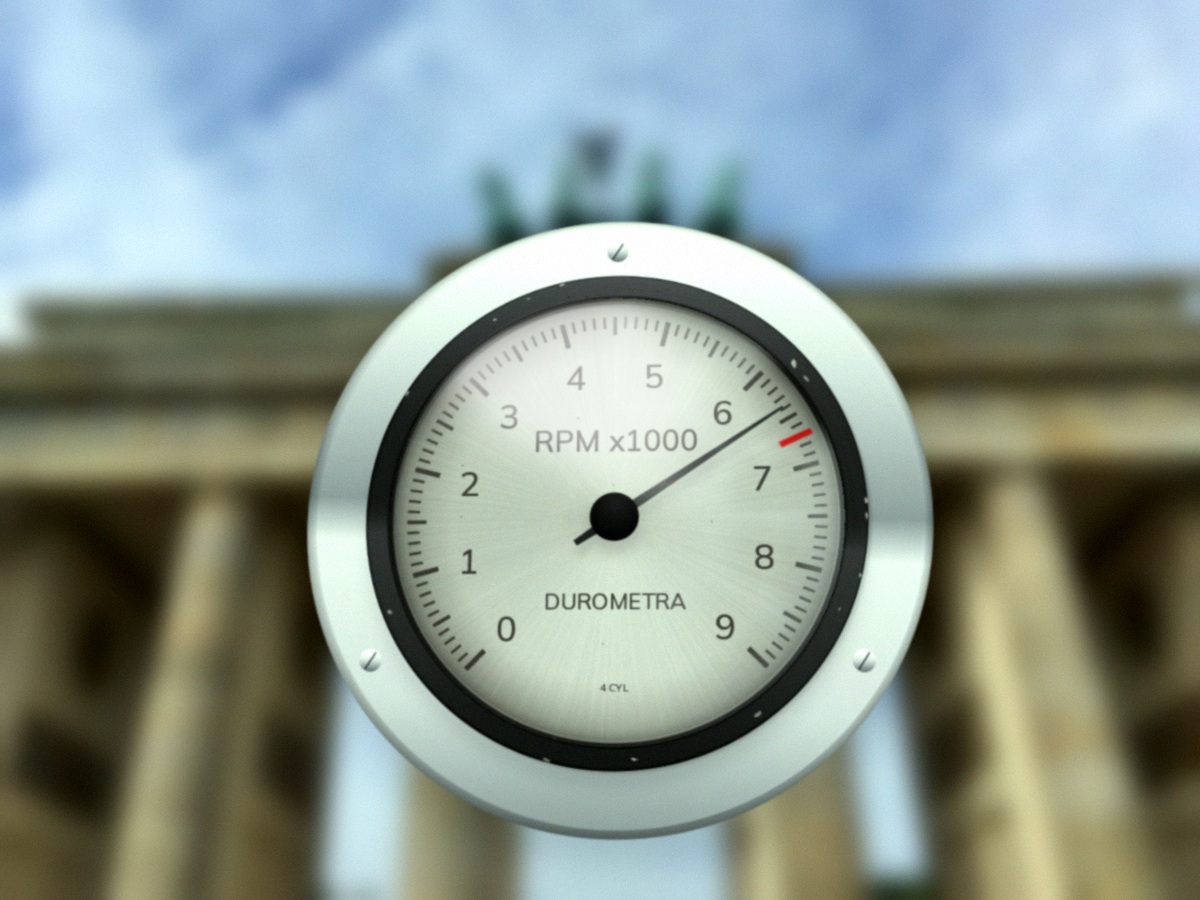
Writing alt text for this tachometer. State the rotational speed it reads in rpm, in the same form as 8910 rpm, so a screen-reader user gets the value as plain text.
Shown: 6400 rpm
